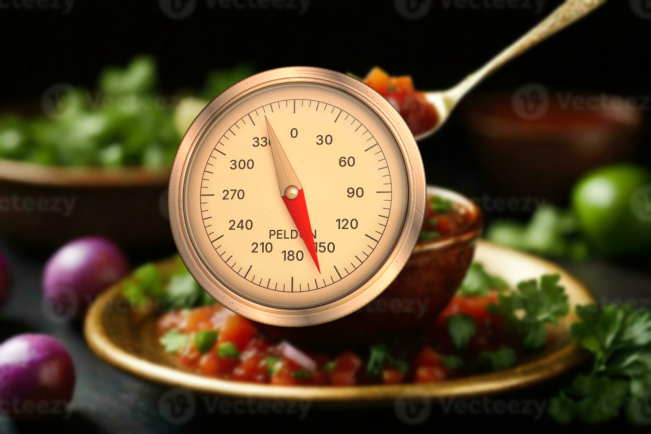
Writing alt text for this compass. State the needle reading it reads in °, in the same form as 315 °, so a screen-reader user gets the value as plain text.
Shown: 160 °
